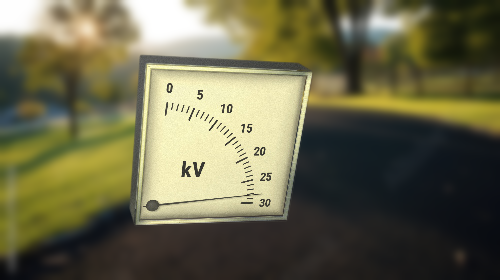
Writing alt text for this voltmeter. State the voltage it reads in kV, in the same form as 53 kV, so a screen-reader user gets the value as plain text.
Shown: 28 kV
